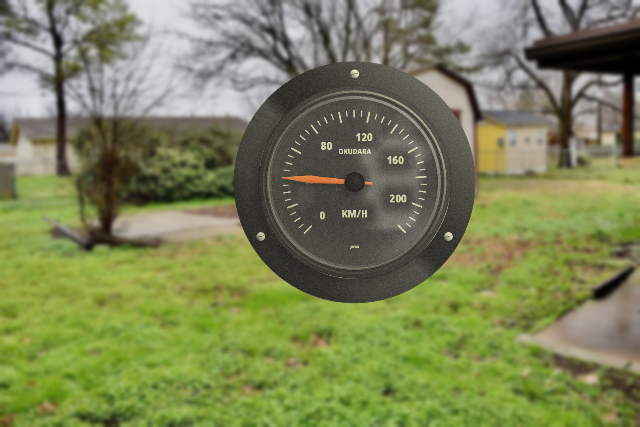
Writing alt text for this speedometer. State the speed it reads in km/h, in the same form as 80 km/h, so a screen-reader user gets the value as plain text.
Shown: 40 km/h
